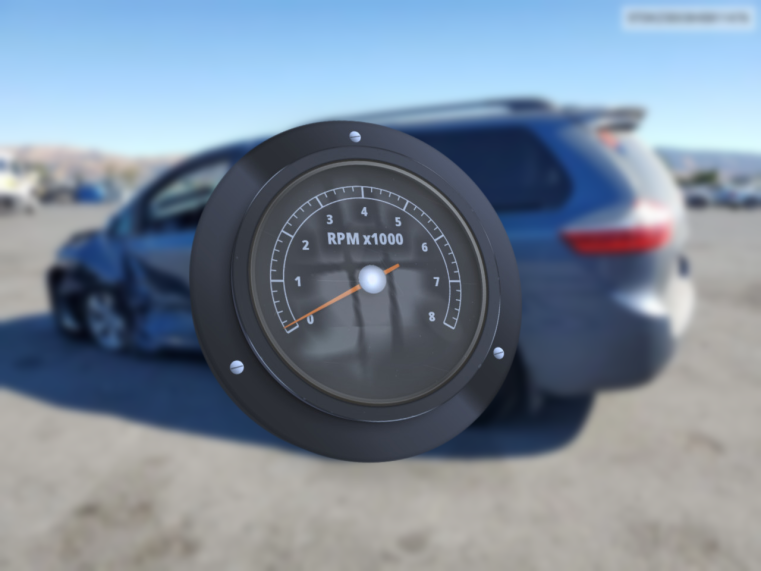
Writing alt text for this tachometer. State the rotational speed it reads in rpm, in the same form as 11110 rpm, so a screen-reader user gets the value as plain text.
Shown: 100 rpm
